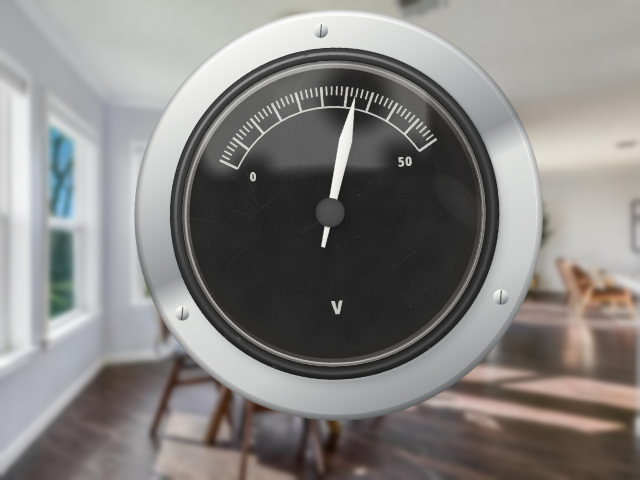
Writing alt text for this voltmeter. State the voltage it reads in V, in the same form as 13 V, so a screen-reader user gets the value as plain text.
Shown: 32 V
